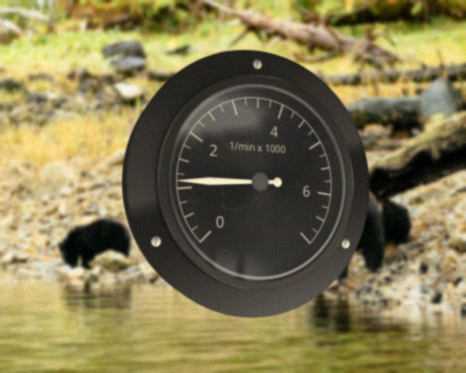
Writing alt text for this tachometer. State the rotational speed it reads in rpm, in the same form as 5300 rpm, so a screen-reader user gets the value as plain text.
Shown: 1125 rpm
